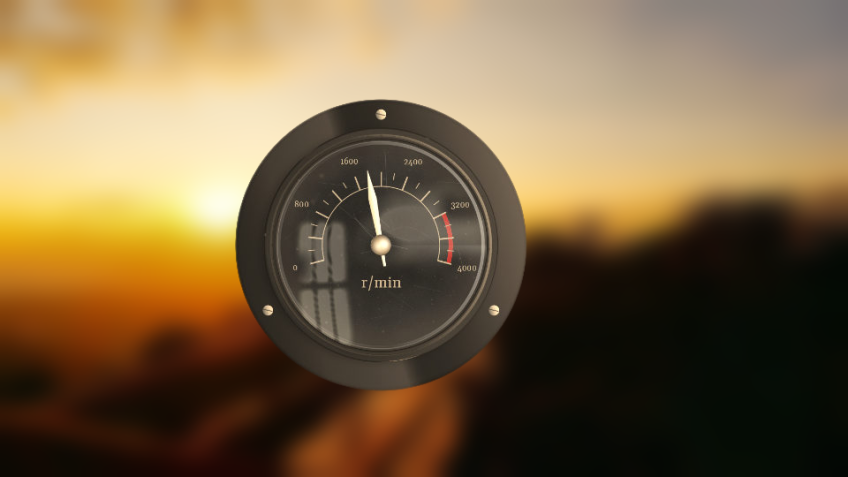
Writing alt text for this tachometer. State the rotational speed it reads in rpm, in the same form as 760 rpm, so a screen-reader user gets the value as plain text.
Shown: 1800 rpm
